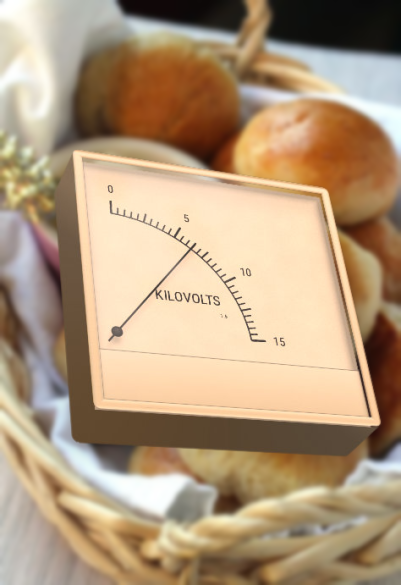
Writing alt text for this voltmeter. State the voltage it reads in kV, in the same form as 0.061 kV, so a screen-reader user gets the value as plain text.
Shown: 6.5 kV
